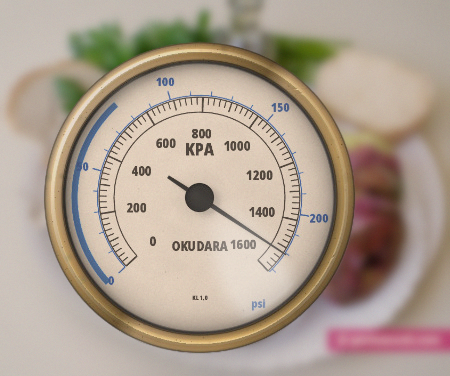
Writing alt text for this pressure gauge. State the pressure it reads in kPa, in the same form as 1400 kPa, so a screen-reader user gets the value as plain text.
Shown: 1520 kPa
